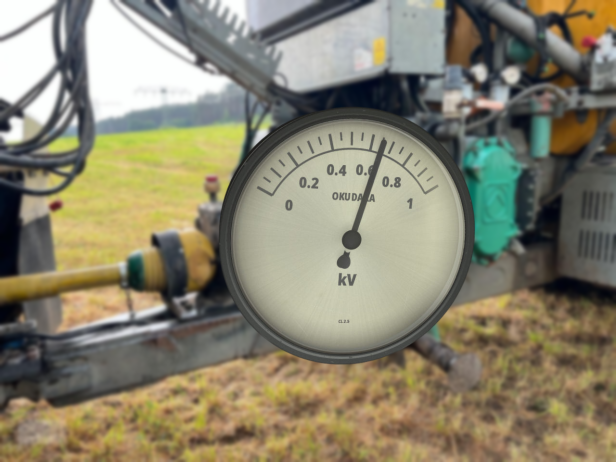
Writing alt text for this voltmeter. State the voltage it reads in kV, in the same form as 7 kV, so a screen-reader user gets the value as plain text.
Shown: 0.65 kV
